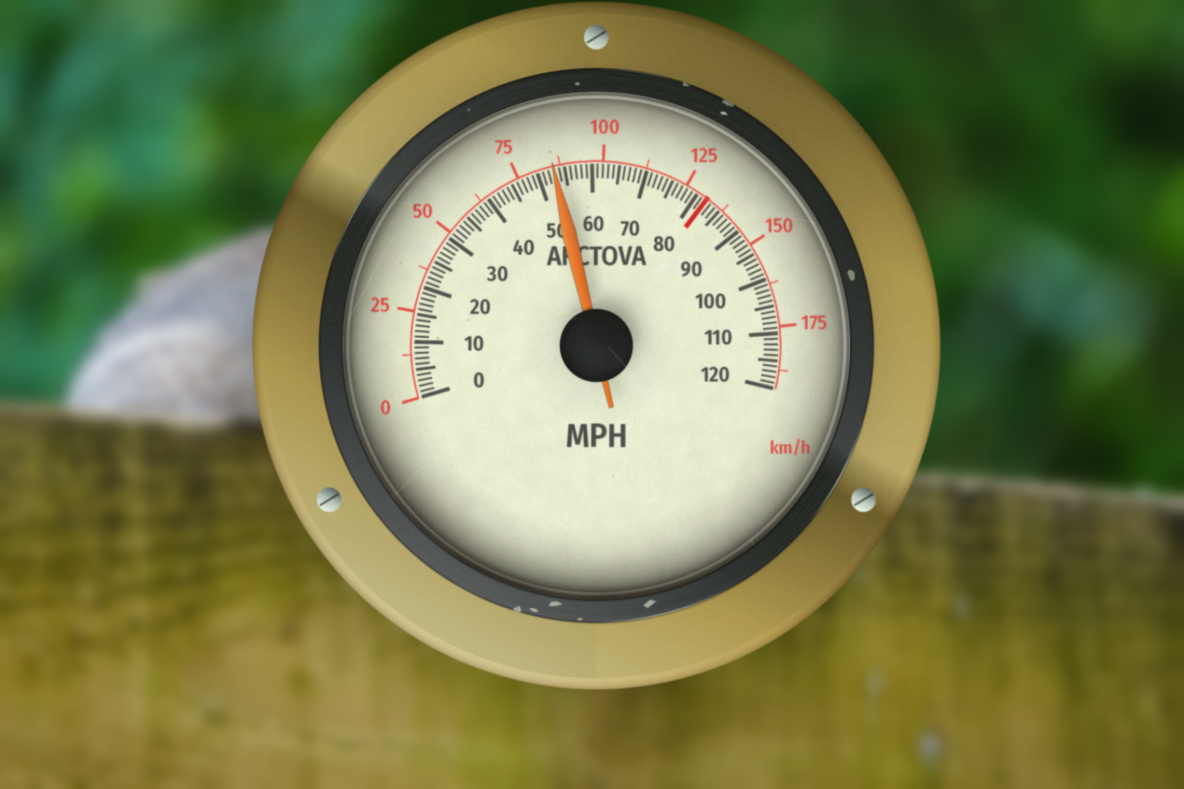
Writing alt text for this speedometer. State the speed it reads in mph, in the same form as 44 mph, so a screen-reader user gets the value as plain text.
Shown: 53 mph
